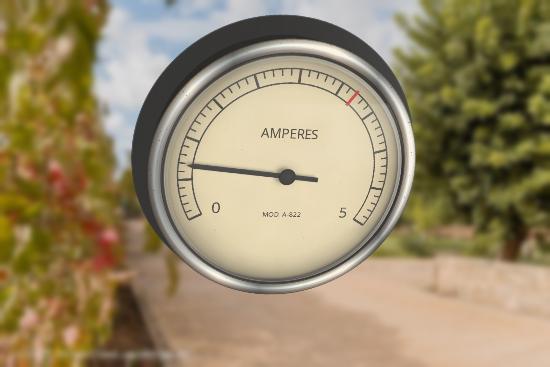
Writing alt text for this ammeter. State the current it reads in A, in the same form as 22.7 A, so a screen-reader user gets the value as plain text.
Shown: 0.7 A
